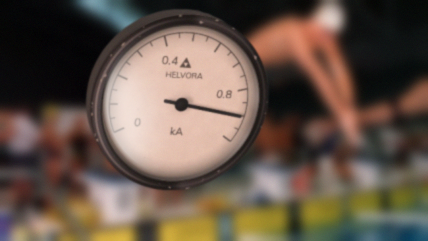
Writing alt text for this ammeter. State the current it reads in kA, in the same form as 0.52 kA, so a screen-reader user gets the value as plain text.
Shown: 0.9 kA
